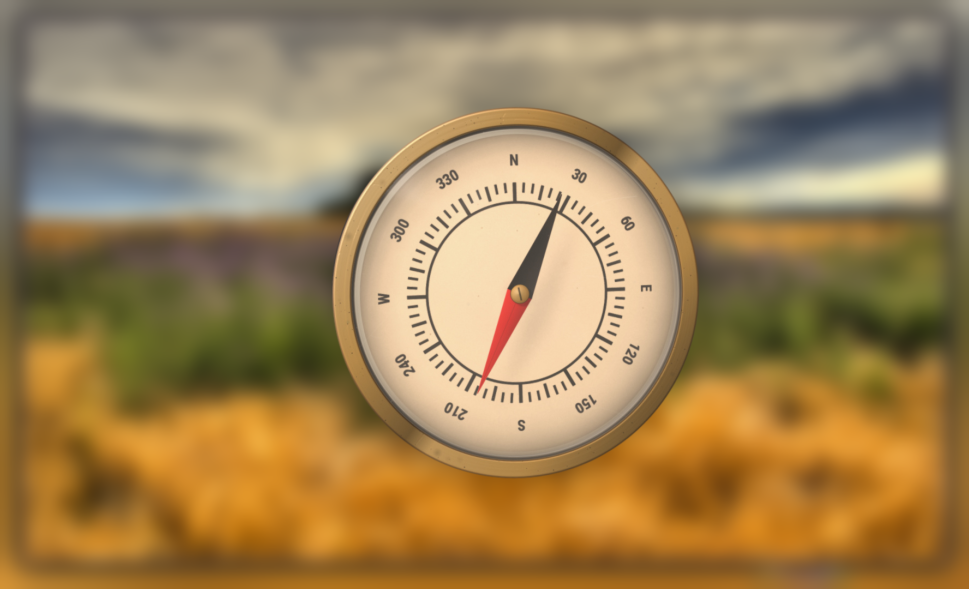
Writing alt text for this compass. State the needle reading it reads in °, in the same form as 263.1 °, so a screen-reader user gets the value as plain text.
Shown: 205 °
